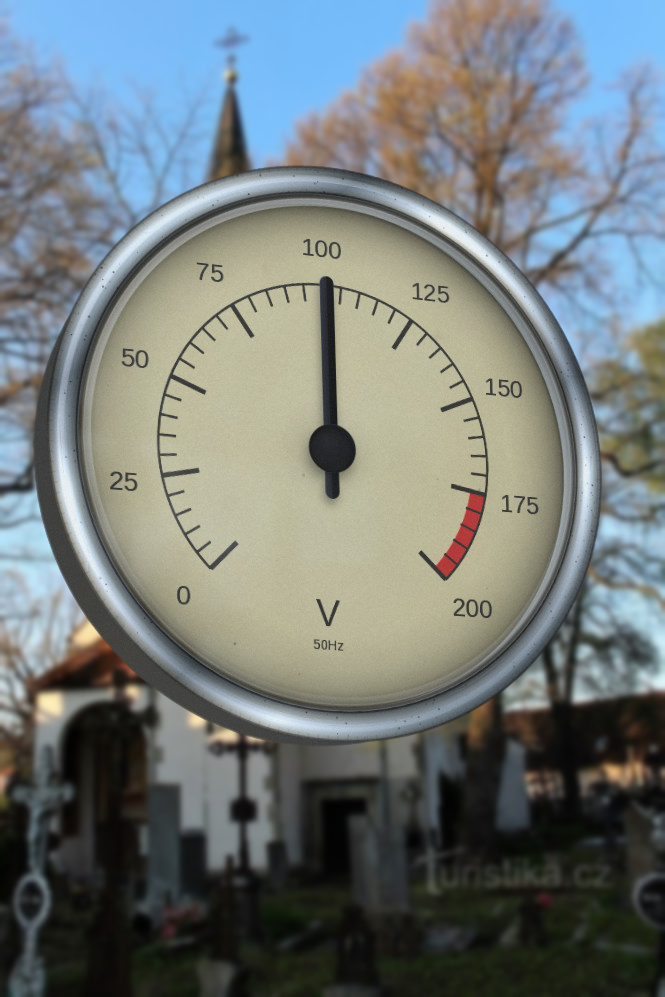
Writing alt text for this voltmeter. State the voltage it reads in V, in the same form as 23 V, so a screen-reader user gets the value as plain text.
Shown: 100 V
